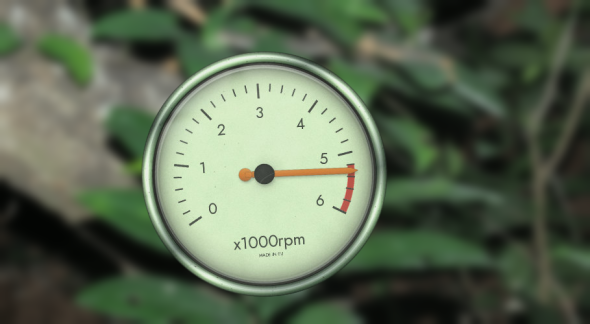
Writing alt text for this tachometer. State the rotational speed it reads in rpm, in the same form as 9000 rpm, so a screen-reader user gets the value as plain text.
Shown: 5300 rpm
